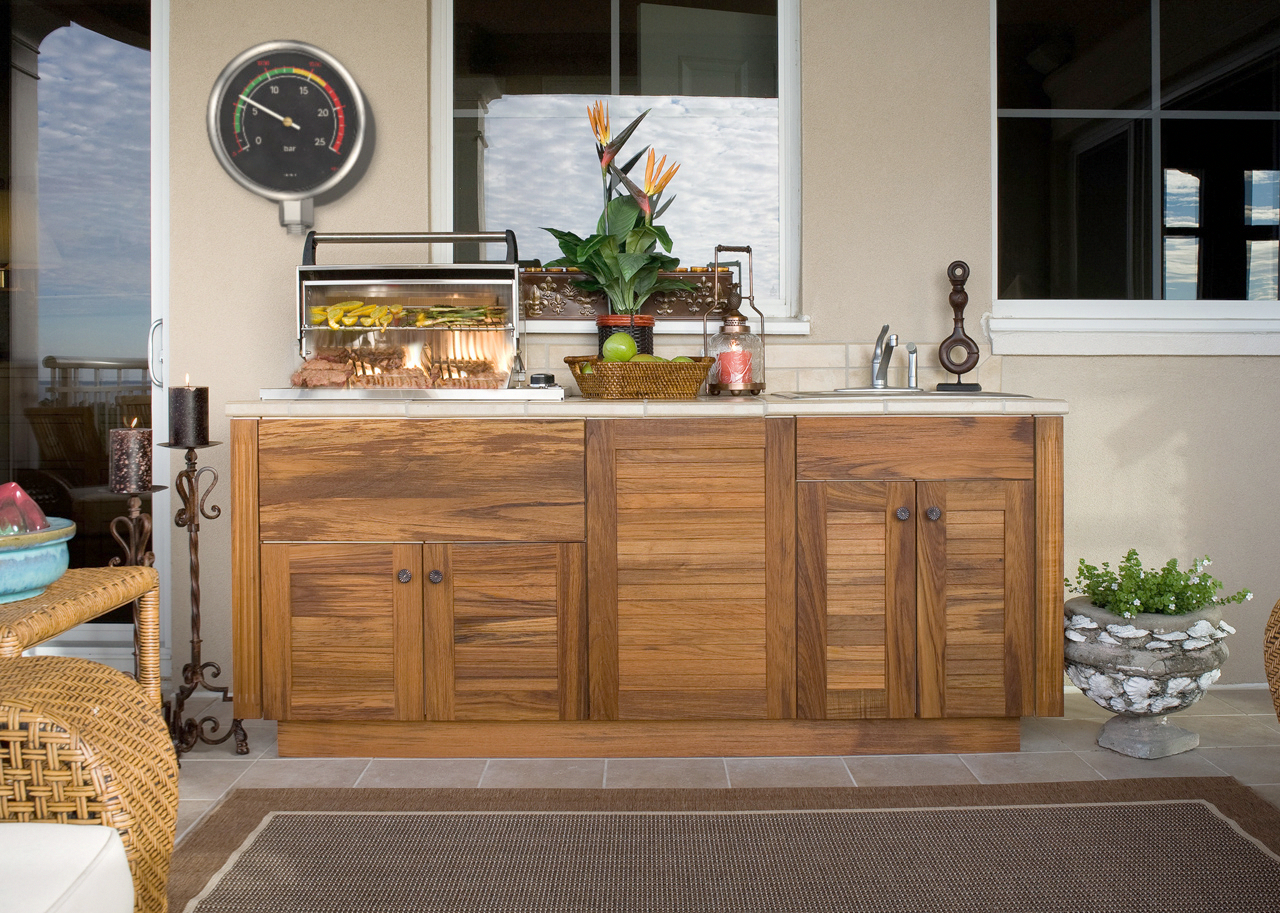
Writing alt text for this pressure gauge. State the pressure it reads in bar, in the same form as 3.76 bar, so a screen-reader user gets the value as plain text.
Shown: 6 bar
